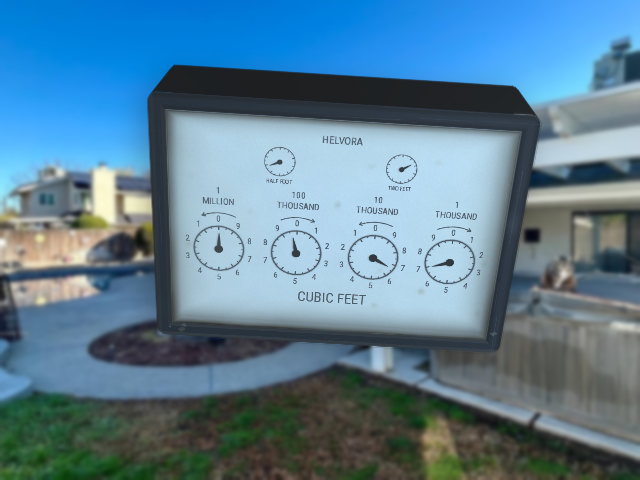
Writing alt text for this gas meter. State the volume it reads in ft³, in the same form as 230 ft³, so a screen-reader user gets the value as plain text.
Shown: 996700 ft³
